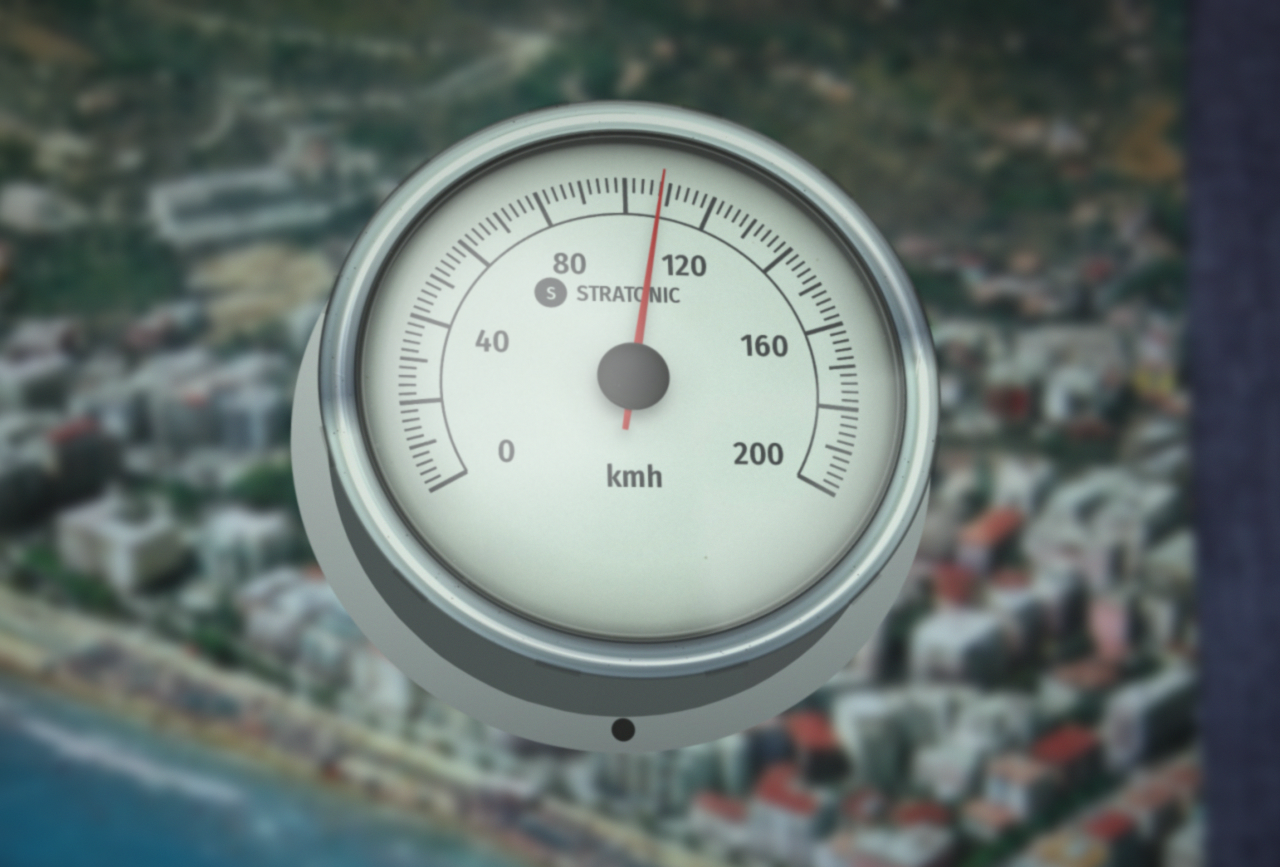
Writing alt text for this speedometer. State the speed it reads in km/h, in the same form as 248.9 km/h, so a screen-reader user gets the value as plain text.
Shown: 108 km/h
